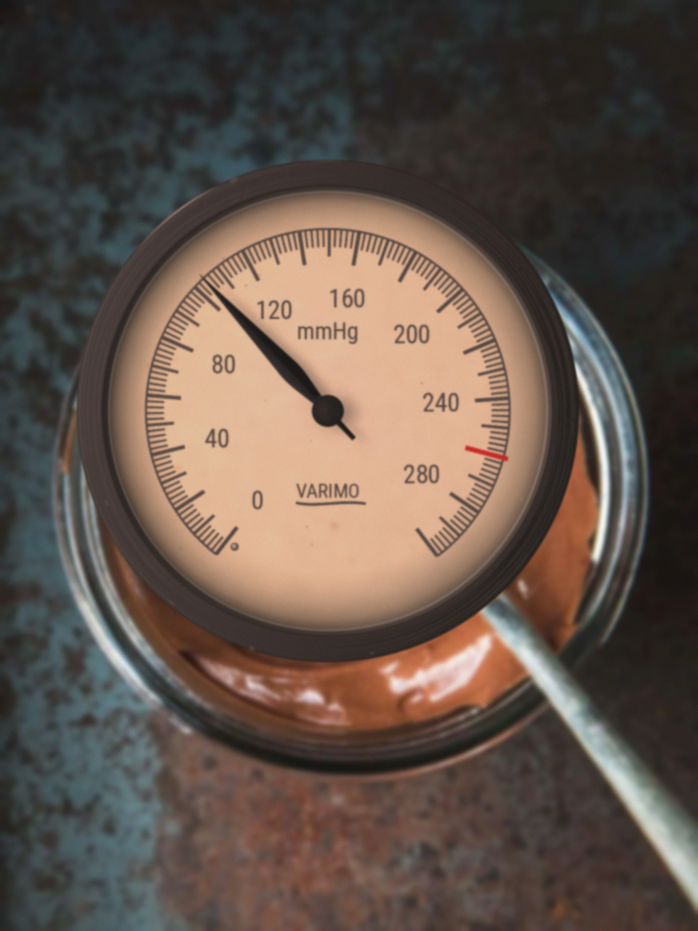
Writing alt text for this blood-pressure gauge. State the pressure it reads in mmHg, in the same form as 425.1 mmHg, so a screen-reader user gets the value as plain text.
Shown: 104 mmHg
